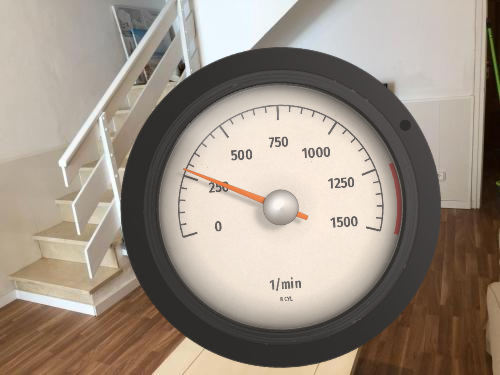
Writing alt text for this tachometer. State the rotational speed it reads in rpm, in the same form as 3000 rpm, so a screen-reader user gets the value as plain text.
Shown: 275 rpm
